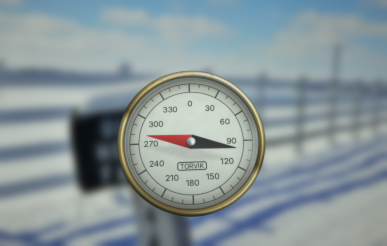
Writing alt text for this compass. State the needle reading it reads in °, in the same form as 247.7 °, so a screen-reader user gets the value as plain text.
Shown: 280 °
